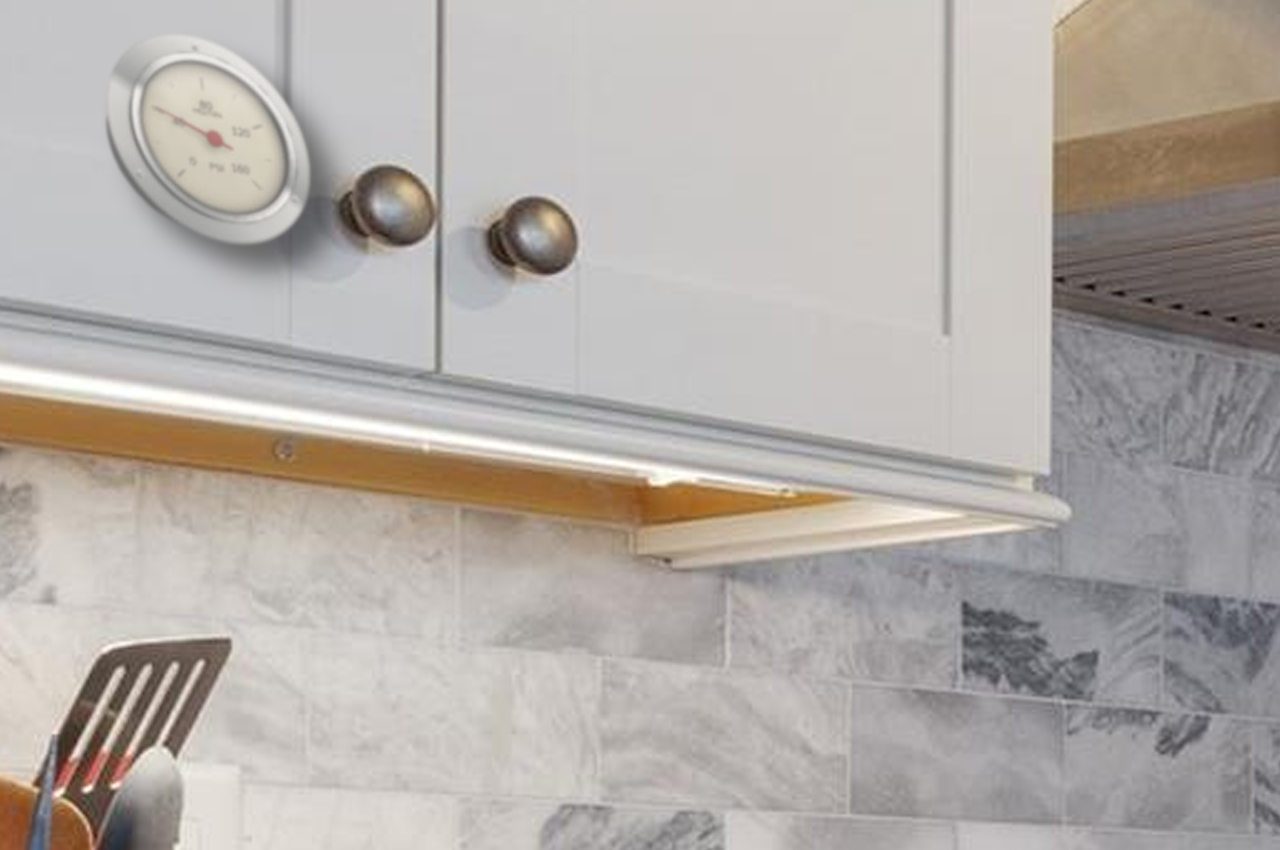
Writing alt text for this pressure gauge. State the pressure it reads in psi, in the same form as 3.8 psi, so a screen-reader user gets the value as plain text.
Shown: 40 psi
